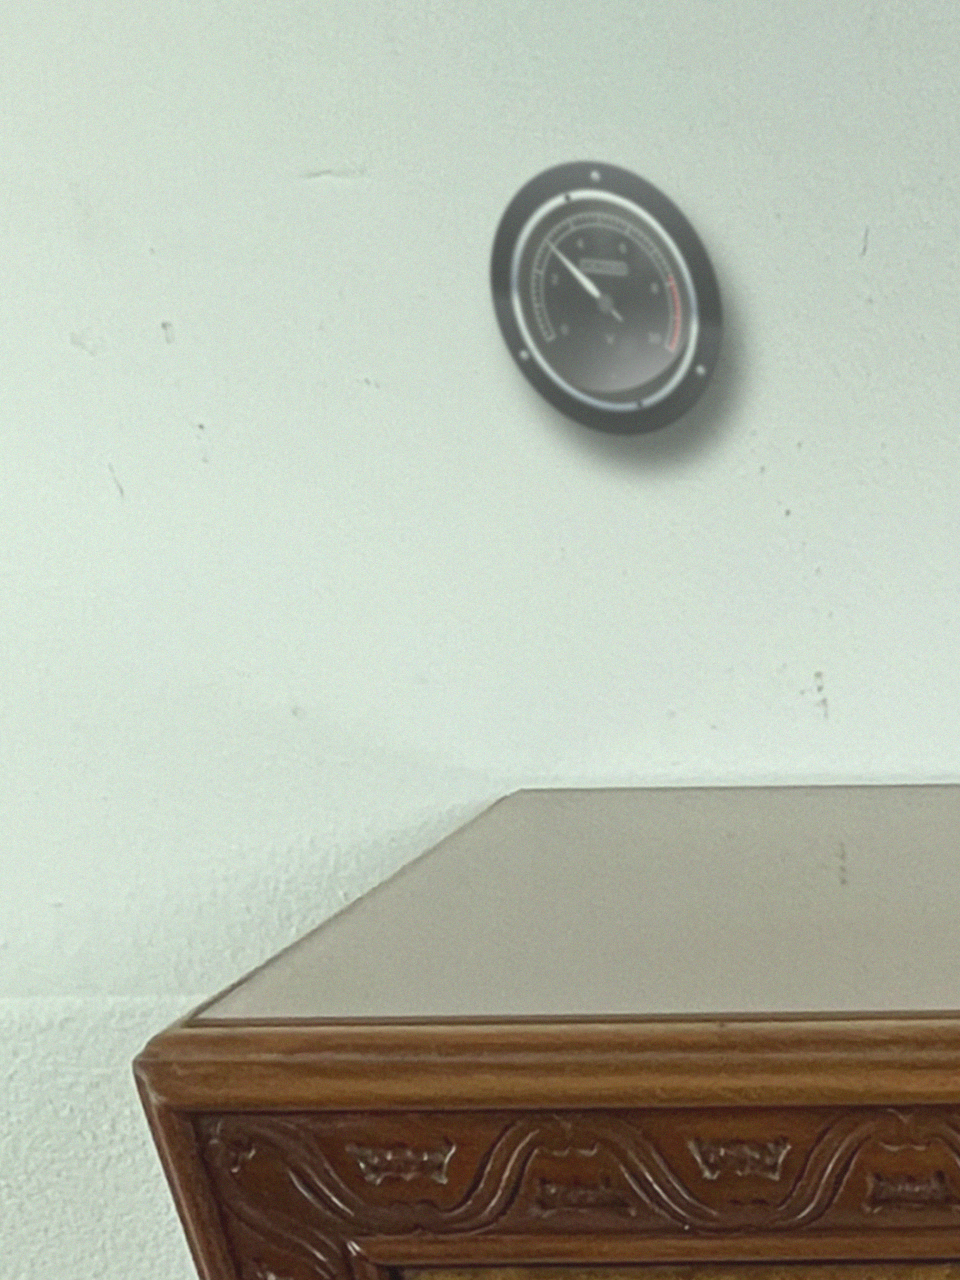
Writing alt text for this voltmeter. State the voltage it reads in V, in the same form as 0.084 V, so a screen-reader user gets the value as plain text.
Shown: 3 V
